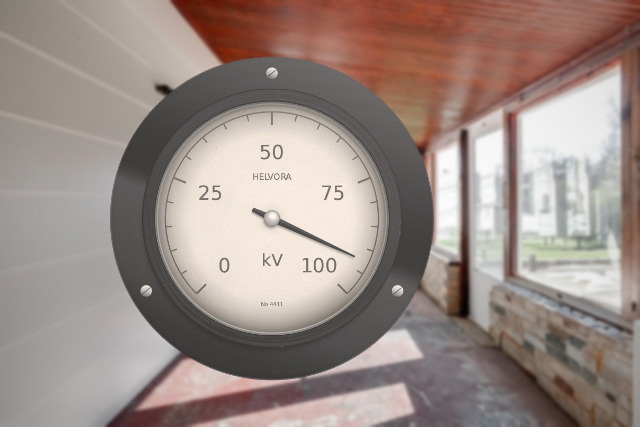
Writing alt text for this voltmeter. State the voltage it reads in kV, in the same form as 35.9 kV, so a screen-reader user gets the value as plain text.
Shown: 92.5 kV
